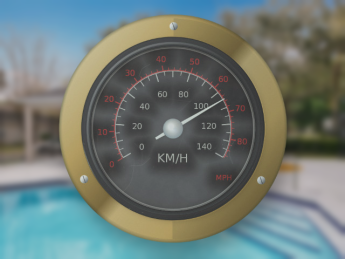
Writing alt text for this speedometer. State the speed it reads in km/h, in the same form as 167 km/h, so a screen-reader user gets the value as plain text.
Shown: 105 km/h
